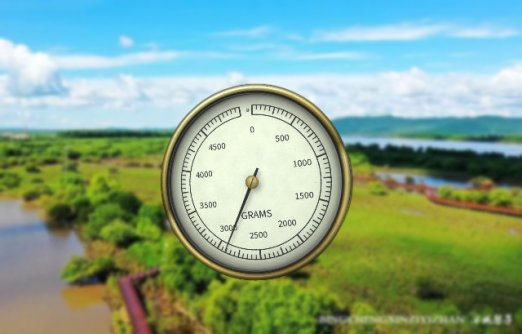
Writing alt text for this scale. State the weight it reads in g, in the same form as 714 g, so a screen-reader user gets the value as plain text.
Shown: 2900 g
